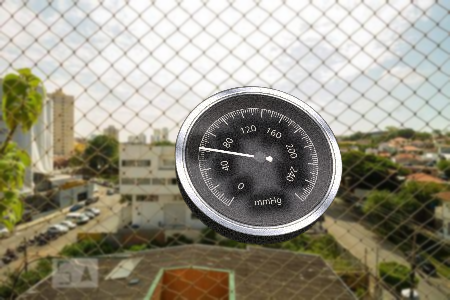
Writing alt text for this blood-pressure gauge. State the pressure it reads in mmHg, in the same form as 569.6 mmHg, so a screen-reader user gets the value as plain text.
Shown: 60 mmHg
